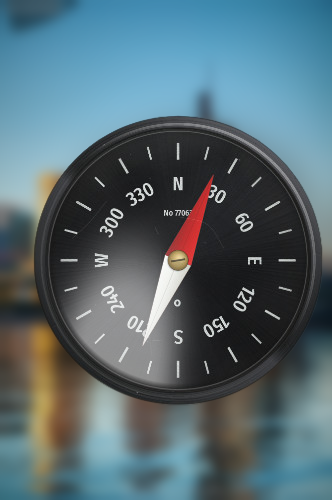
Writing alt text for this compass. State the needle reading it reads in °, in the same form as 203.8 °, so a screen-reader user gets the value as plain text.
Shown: 22.5 °
